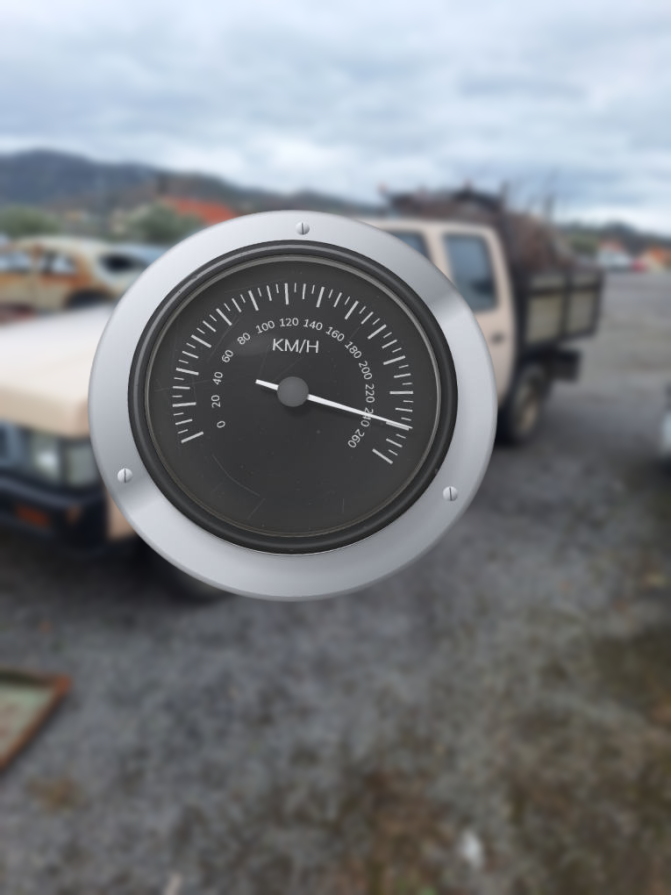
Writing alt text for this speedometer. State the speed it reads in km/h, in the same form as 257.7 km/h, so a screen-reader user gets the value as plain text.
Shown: 240 km/h
